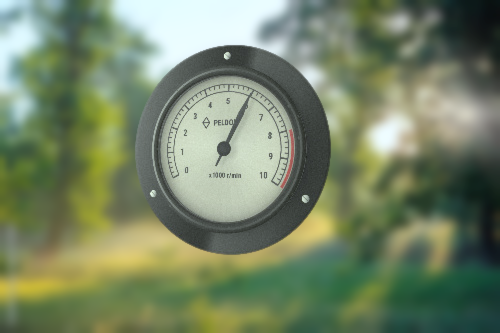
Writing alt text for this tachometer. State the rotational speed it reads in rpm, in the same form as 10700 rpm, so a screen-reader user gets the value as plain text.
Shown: 6000 rpm
